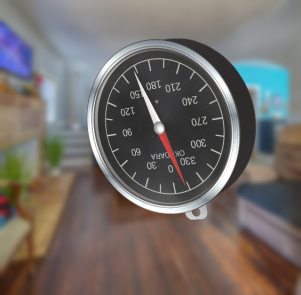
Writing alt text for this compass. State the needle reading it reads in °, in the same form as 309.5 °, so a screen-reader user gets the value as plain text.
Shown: 345 °
